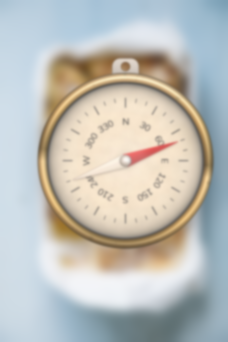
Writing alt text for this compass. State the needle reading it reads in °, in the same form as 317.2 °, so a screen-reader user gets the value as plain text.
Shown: 70 °
